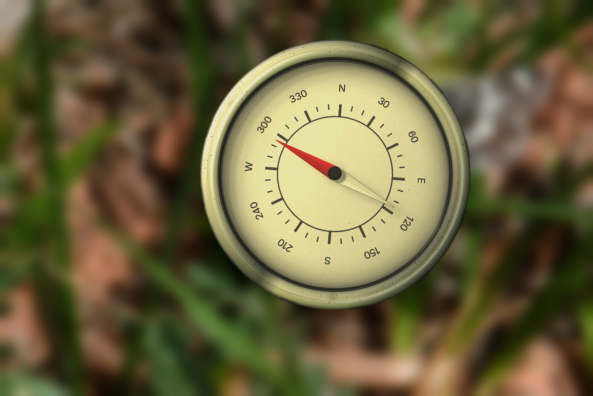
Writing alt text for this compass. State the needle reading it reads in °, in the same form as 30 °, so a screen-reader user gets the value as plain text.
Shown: 295 °
